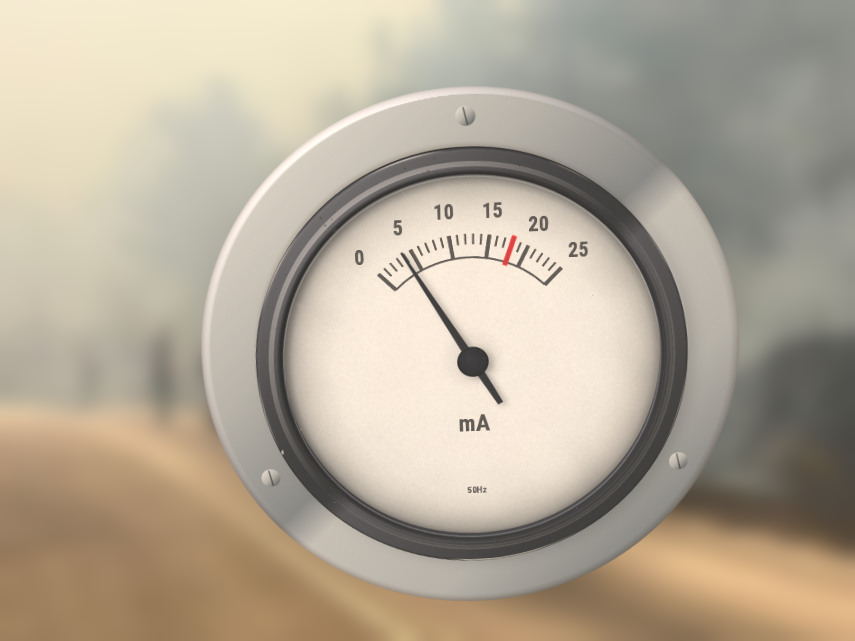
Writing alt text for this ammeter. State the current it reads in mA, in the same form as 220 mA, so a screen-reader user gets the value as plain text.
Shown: 4 mA
